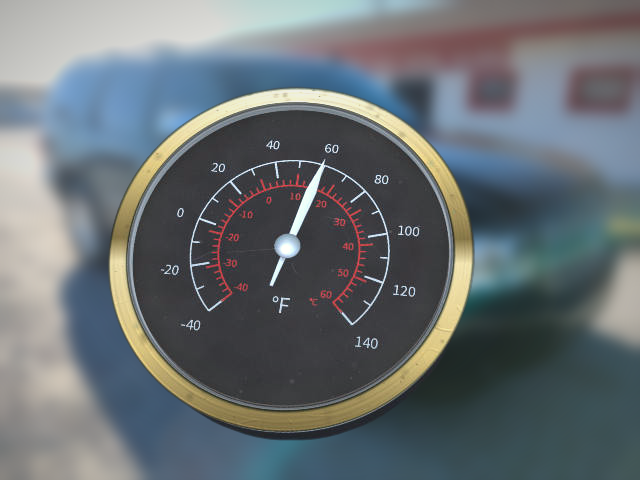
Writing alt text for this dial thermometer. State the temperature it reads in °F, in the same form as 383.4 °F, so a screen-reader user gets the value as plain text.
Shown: 60 °F
